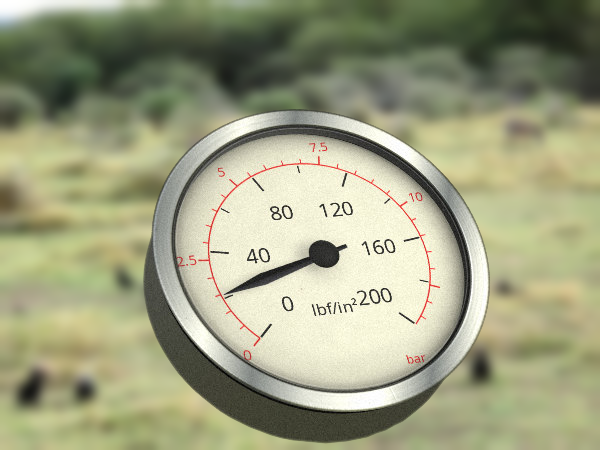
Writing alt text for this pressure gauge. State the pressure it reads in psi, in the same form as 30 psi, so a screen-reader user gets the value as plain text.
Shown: 20 psi
